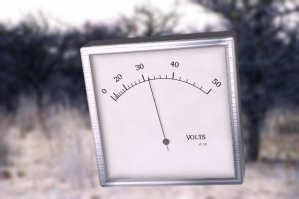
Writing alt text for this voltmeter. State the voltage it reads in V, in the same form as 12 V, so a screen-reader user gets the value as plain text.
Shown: 32 V
